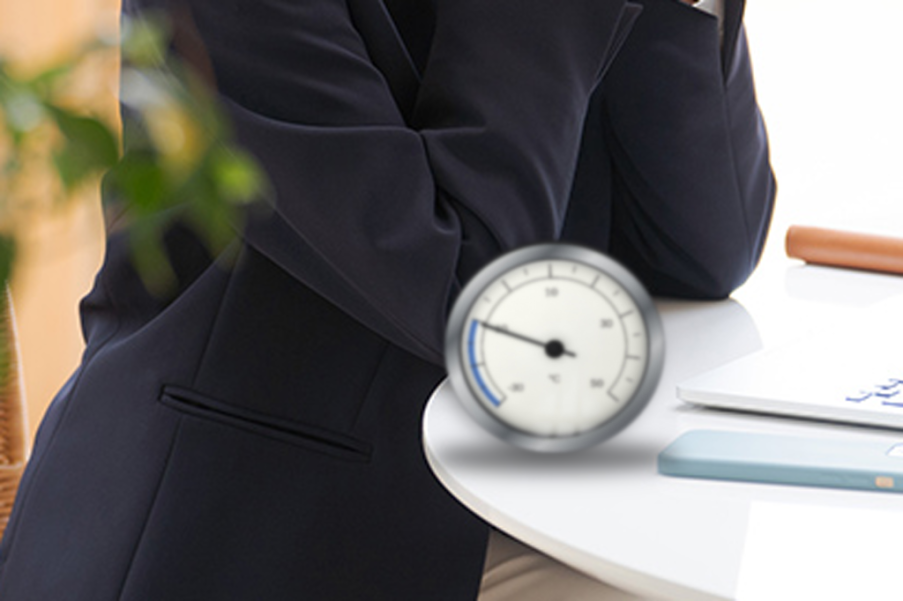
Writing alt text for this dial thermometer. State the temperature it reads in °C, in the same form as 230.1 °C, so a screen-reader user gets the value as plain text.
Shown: -10 °C
